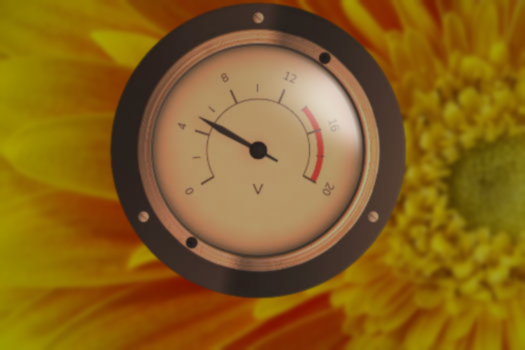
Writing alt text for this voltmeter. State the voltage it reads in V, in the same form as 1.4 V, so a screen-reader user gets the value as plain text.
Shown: 5 V
